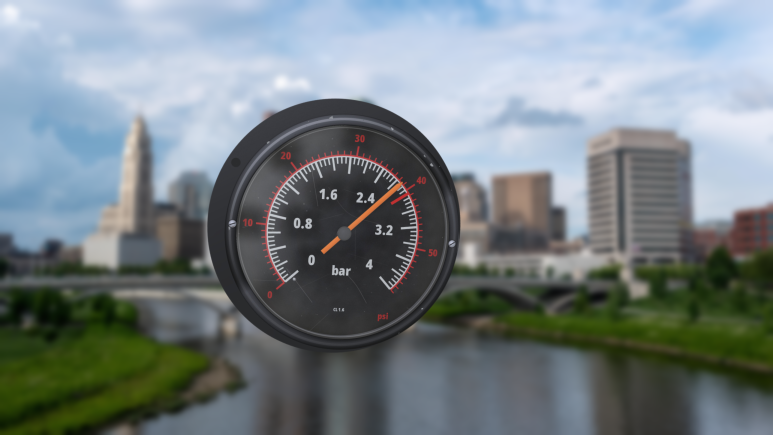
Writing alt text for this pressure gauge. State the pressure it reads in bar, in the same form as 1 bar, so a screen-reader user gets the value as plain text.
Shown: 2.65 bar
